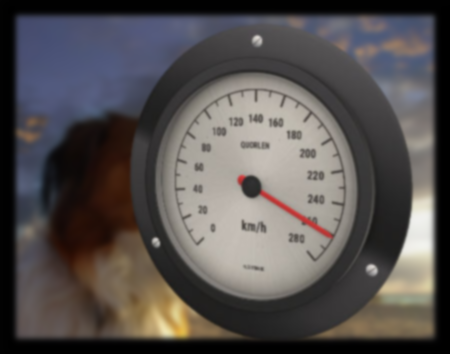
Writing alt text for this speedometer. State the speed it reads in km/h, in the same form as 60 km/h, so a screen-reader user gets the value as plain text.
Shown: 260 km/h
